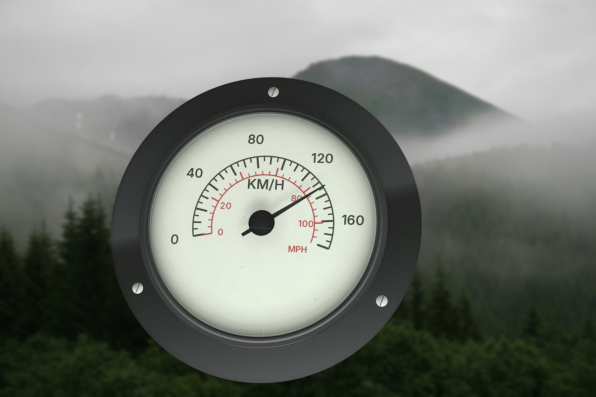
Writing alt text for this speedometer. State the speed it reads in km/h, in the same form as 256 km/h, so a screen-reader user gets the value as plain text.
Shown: 135 km/h
